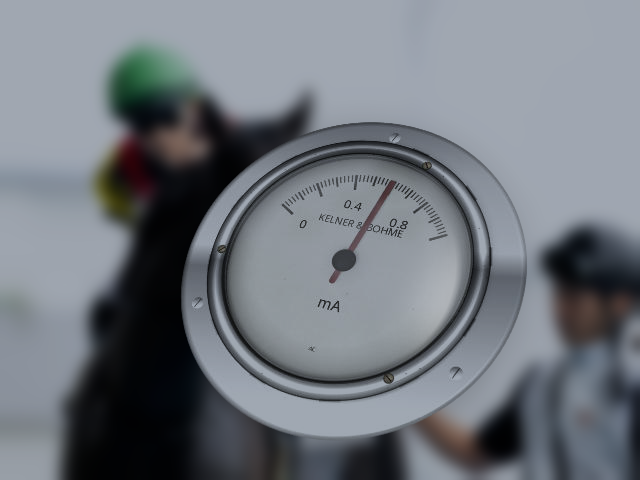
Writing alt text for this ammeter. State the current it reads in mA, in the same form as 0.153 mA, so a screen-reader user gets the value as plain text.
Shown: 0.6 mA
